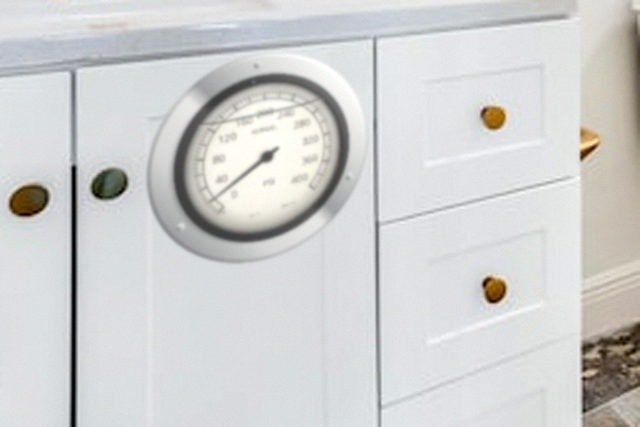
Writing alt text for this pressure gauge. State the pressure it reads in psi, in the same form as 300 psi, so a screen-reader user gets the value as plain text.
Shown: 20 psi
